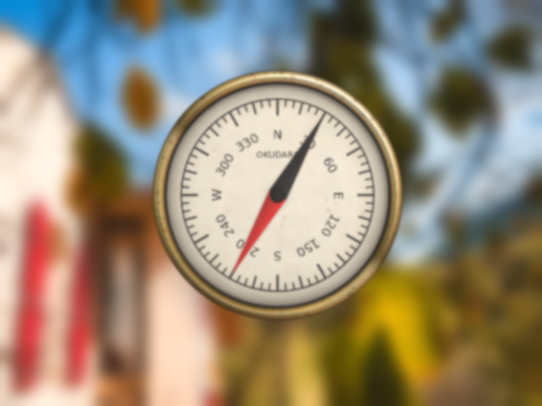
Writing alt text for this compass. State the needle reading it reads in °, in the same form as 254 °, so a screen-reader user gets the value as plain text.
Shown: 210 °
